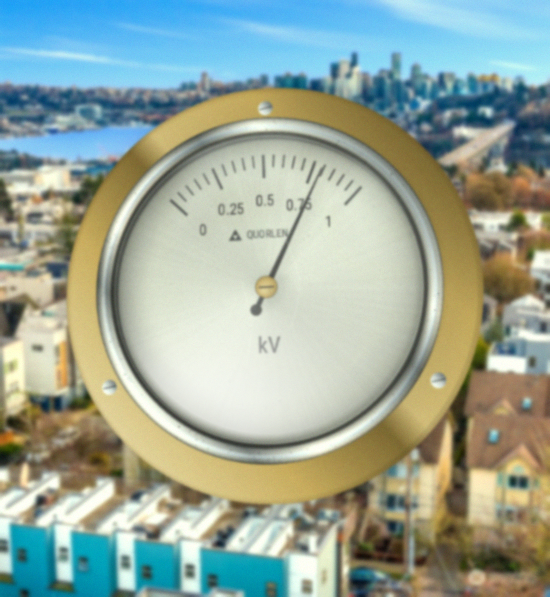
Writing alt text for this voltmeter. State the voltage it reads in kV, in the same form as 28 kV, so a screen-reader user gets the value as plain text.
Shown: 0.8 kV
